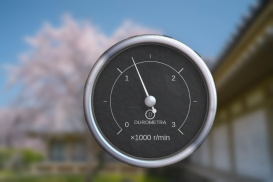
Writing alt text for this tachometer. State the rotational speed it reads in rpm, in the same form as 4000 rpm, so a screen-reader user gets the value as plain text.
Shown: 1250 rpm
